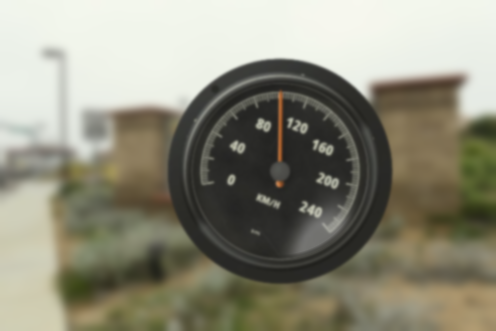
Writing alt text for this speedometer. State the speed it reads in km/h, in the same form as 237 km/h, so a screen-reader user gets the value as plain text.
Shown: 100 km/h
